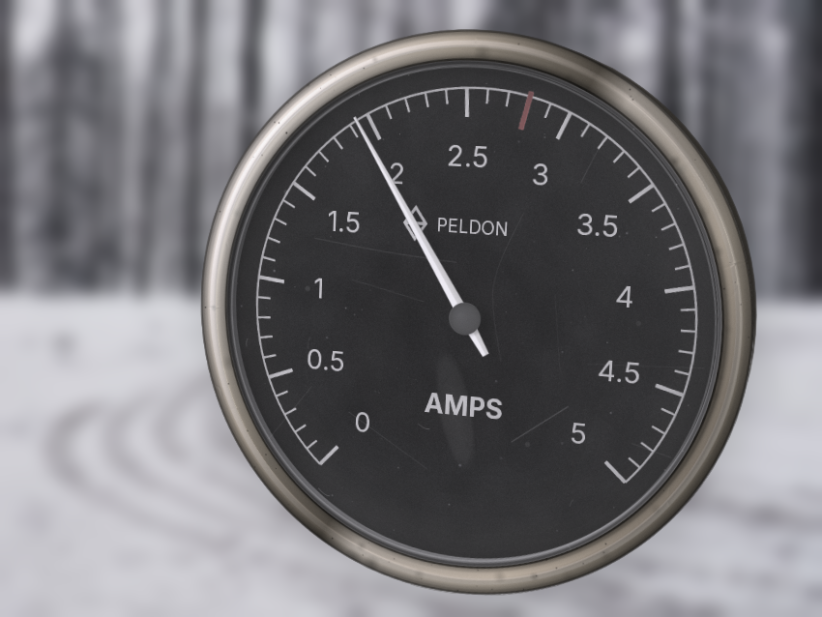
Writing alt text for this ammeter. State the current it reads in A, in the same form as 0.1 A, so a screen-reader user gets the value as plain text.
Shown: 1.95 A
